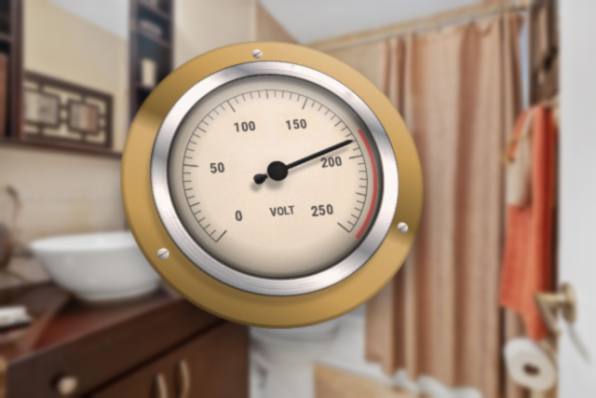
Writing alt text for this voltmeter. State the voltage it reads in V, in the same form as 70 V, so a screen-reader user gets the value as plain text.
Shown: 190 V
